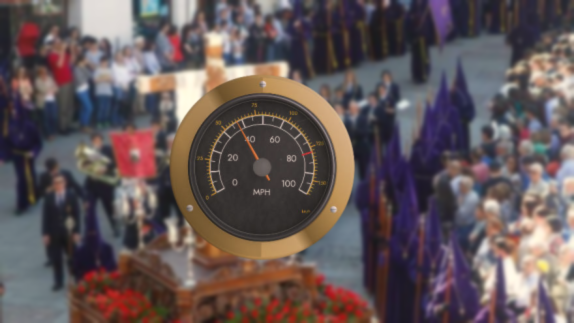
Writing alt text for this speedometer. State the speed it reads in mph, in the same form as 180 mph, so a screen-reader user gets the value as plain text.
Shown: 37.5 mph
